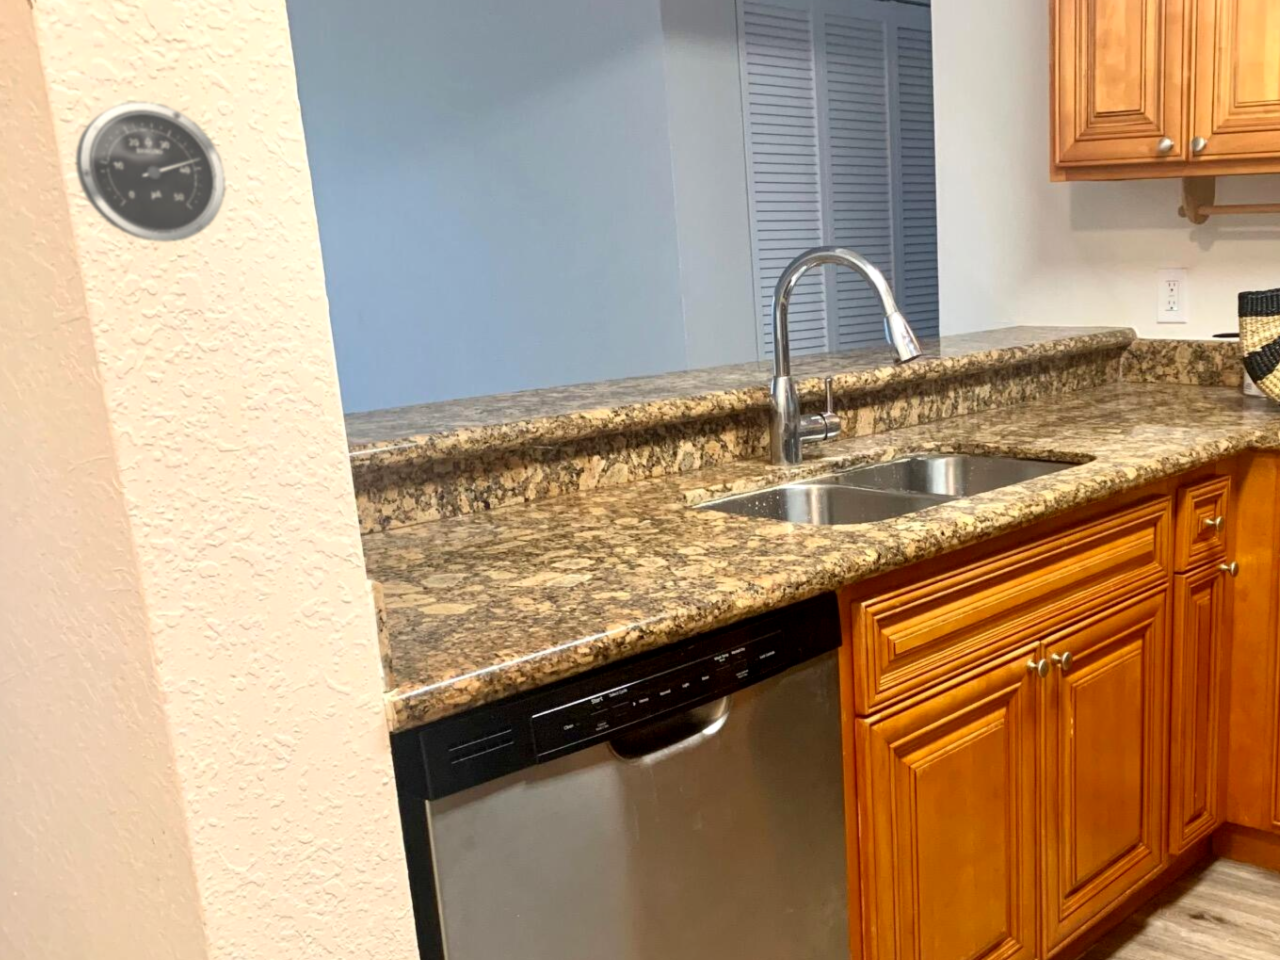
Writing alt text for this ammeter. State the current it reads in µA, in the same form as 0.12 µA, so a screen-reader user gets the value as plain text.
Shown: 38 µA
